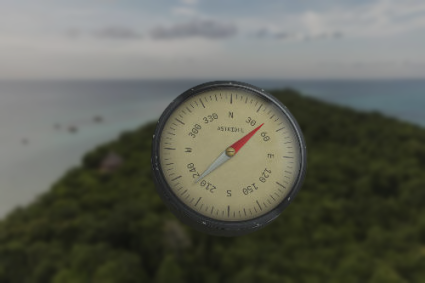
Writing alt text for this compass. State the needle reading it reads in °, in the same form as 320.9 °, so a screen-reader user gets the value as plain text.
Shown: 45 °
